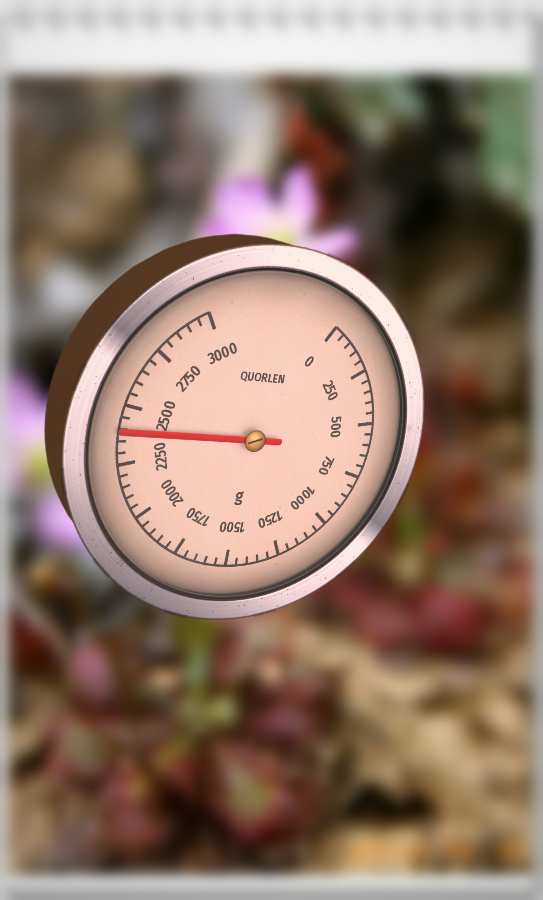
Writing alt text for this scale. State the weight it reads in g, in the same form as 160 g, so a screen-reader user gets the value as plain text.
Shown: 2400 g
